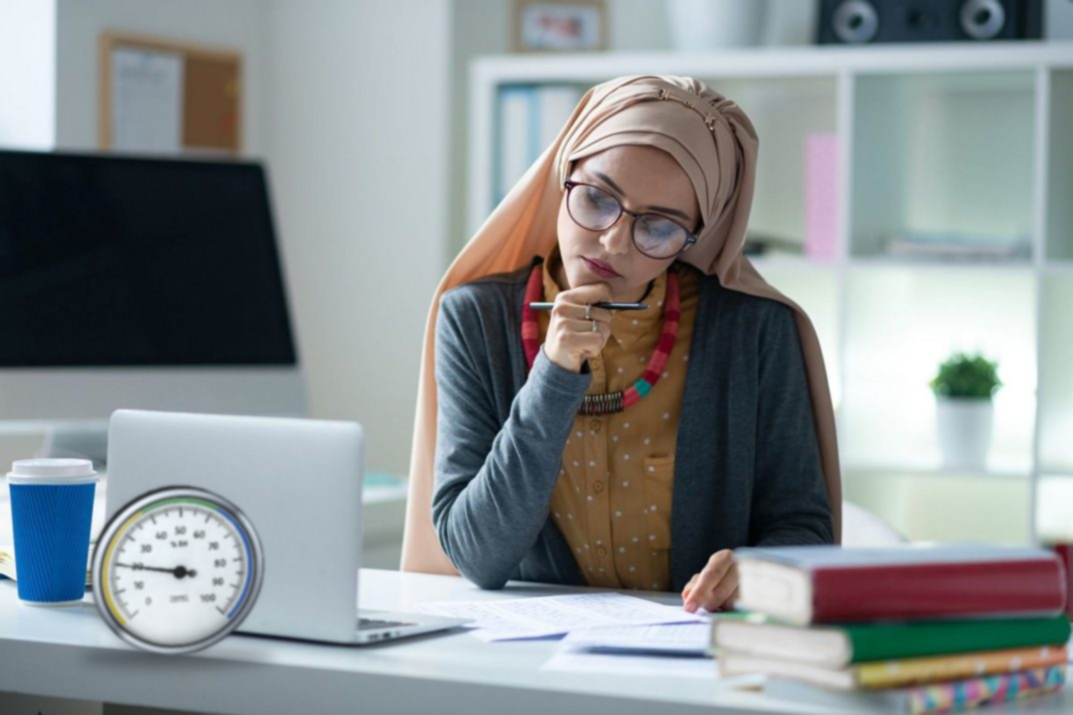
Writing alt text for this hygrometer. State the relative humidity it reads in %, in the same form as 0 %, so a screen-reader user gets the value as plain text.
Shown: 20 %
